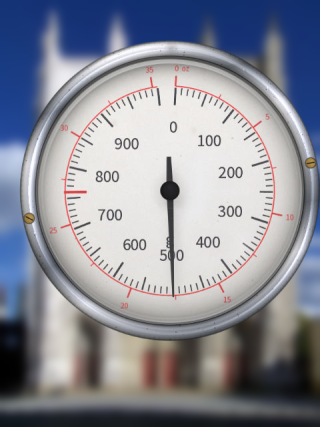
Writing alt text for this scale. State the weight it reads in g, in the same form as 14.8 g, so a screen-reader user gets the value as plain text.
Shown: 500 g
